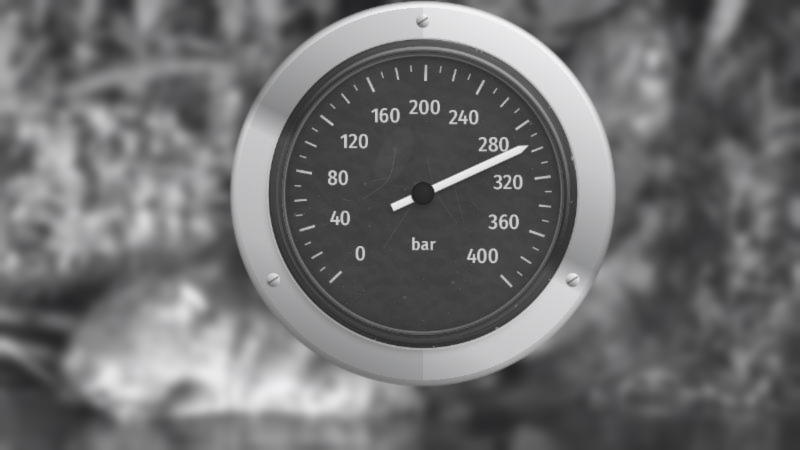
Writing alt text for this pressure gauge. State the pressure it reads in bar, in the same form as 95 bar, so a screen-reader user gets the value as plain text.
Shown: 295 bar
